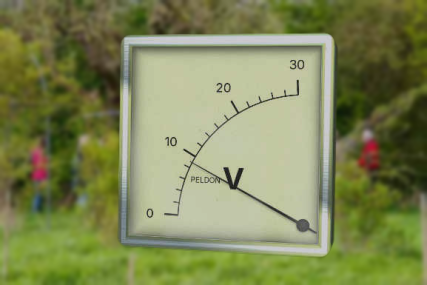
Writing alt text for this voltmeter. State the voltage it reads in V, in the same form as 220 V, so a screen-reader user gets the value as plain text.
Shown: 9 V
